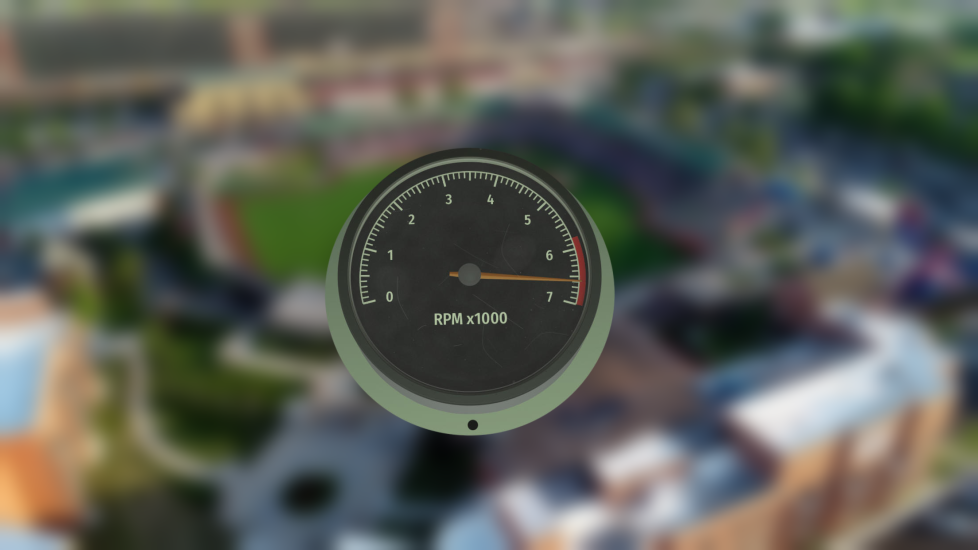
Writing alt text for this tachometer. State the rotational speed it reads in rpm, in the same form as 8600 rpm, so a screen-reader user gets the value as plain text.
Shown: 6600 rpm
